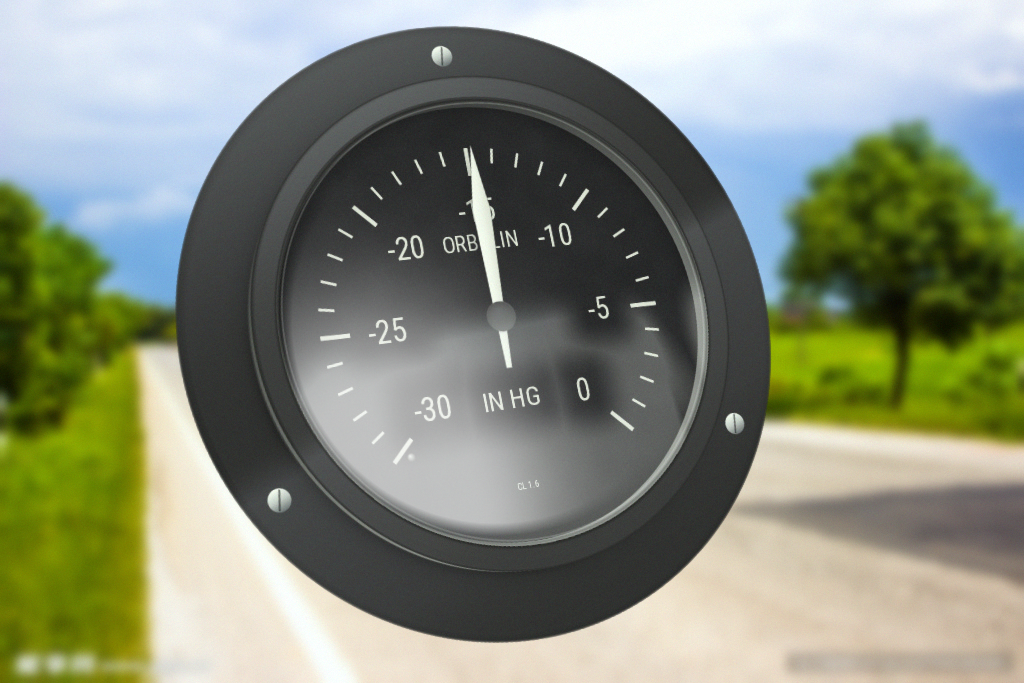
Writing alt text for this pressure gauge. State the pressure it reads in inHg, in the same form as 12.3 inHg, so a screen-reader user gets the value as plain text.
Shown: -15 inHg
